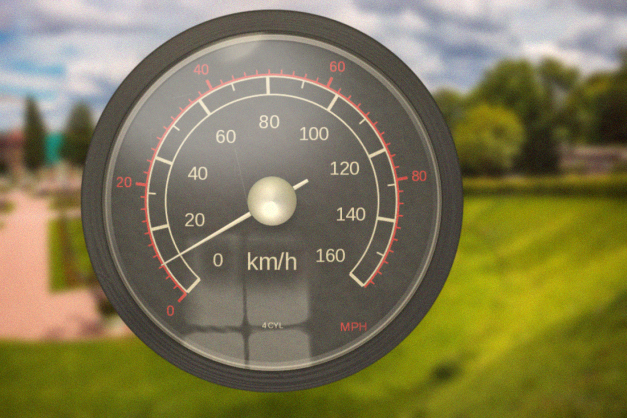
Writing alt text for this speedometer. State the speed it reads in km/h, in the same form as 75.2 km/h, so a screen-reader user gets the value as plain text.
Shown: 10 km/h
